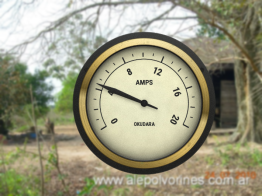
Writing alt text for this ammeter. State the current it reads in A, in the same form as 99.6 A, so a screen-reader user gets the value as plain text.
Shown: 4.5 A
